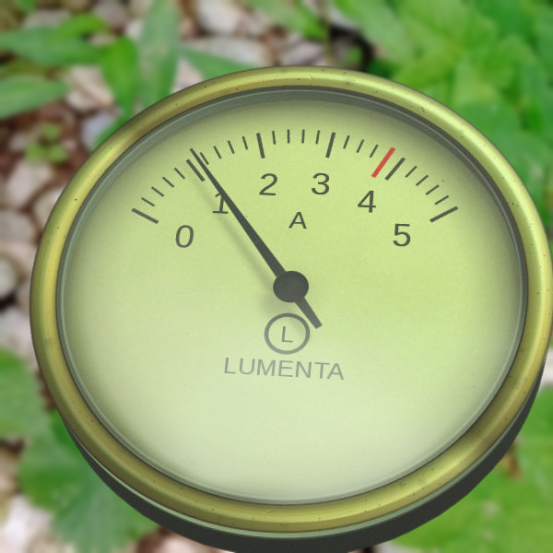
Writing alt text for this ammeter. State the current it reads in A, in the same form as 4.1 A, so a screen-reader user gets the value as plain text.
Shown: 1.1 A
